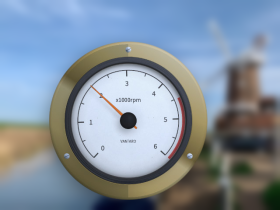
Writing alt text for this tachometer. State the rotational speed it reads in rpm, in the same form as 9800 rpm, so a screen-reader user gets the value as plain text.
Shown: 2000 rpm
